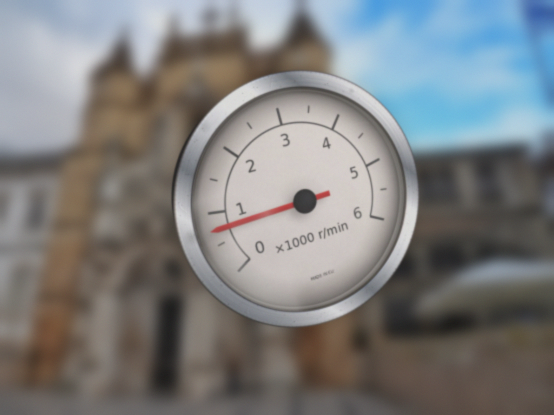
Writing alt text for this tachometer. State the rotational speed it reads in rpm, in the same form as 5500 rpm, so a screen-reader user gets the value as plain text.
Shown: 750 rpm
